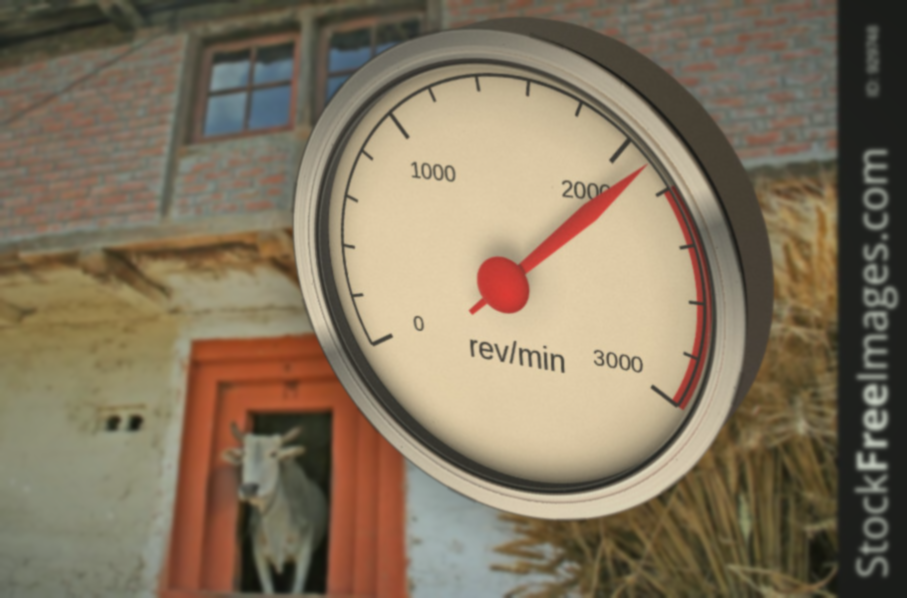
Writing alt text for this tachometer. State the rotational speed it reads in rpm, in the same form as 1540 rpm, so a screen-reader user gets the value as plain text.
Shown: 2100 rpm
